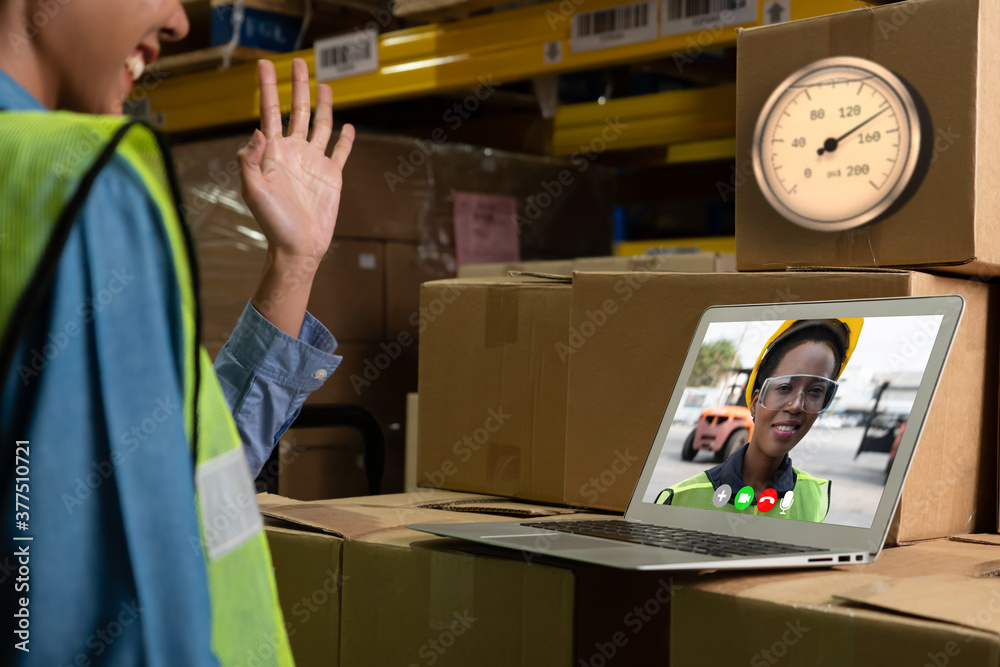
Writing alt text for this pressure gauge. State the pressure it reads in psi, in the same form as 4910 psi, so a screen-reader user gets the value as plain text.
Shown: 145 psi
